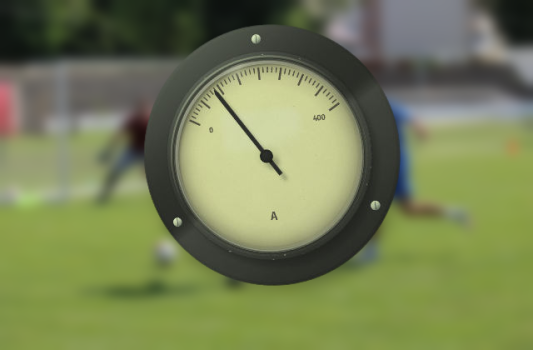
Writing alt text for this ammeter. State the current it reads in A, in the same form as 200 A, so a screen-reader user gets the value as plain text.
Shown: 90 A
